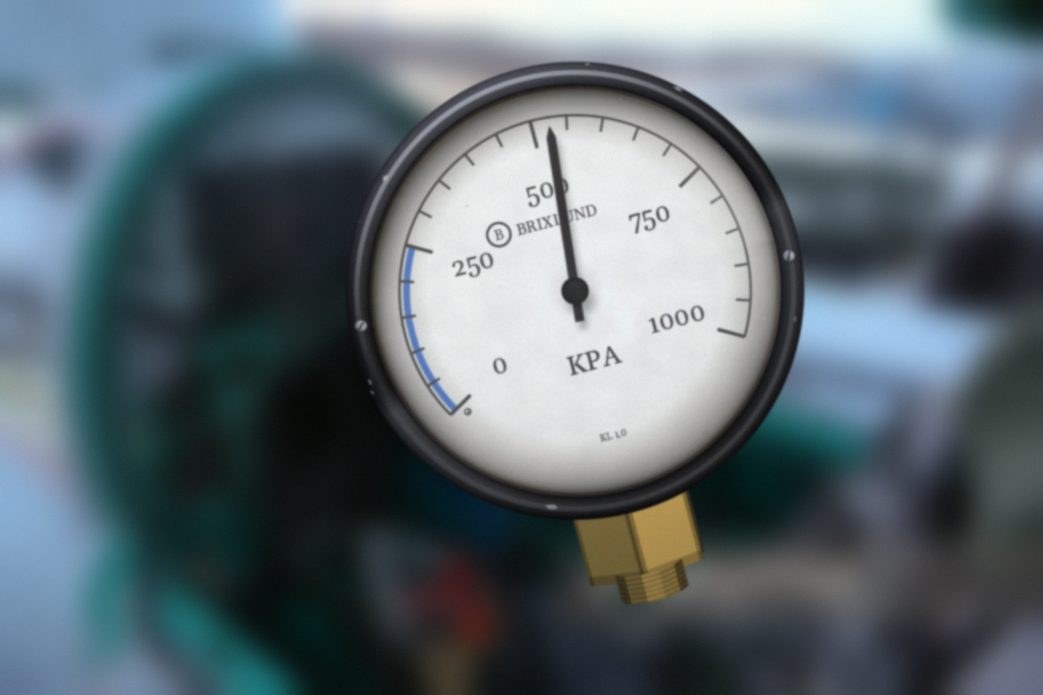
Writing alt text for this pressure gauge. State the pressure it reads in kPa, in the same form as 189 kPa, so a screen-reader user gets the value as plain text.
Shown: 525 kPa
